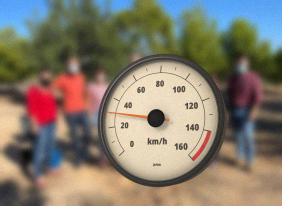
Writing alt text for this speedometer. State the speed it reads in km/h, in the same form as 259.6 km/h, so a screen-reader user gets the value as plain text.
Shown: 30 km/h
